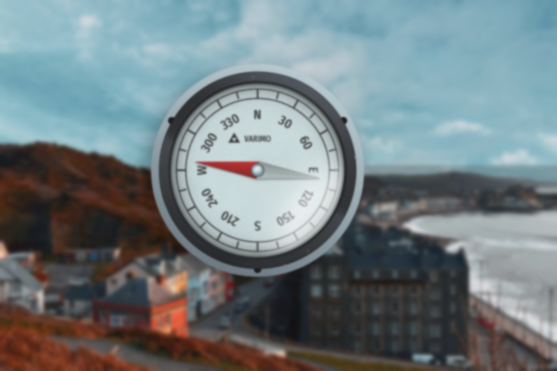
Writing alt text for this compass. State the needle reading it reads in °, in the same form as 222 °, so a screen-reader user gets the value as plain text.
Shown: 277.5 °
